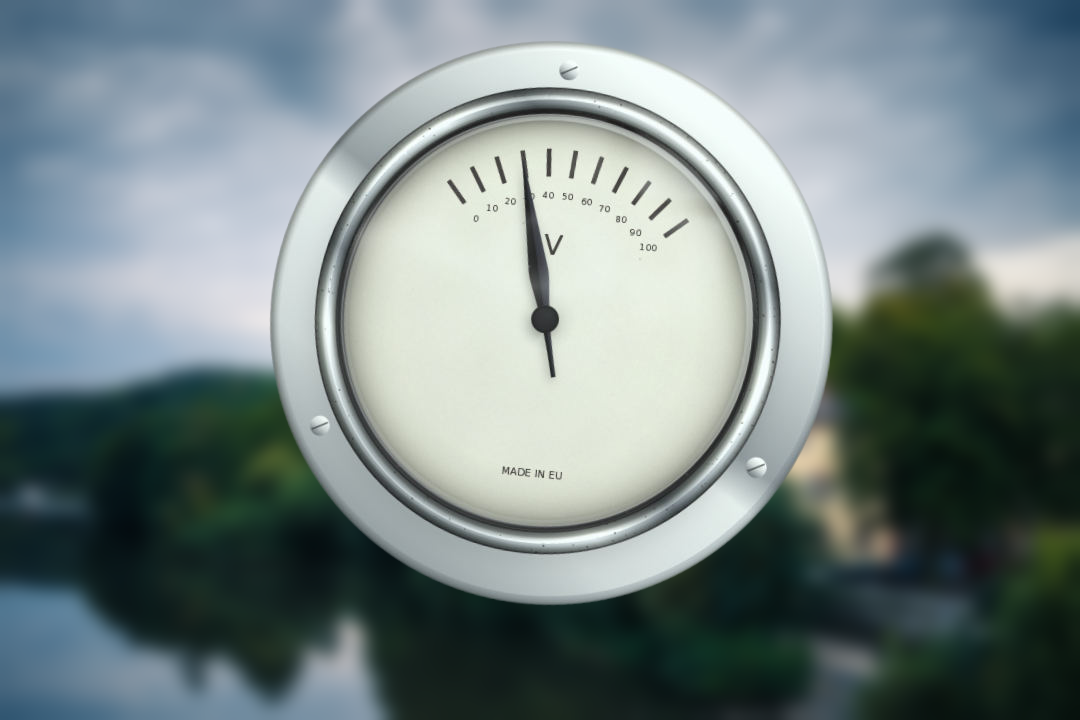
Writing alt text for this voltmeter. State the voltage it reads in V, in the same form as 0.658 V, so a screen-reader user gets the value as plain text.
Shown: 30 V
